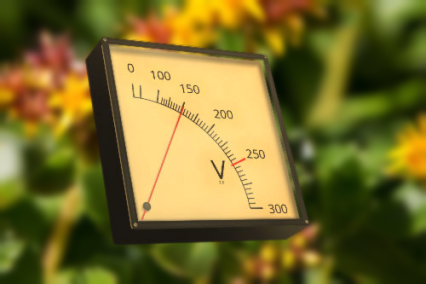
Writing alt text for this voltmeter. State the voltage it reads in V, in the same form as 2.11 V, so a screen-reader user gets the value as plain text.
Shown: 150 V
